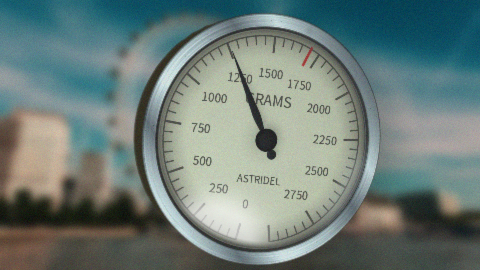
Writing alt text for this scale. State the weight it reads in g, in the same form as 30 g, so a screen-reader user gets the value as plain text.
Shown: 1250 g
